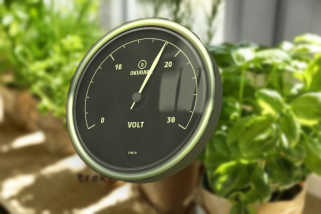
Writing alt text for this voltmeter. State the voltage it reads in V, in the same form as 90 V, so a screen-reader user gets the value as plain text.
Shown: 18 V
